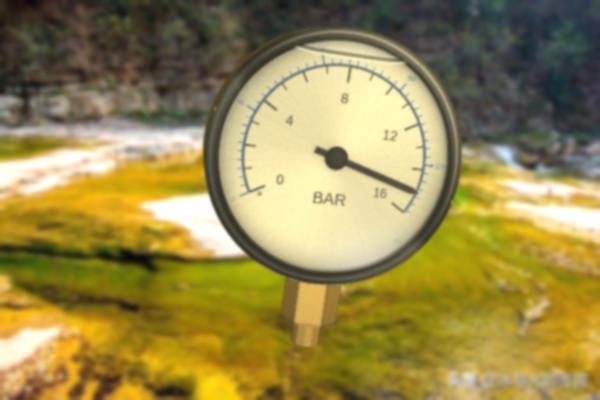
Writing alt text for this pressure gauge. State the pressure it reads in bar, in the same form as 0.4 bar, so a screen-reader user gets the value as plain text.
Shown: 15 bar
